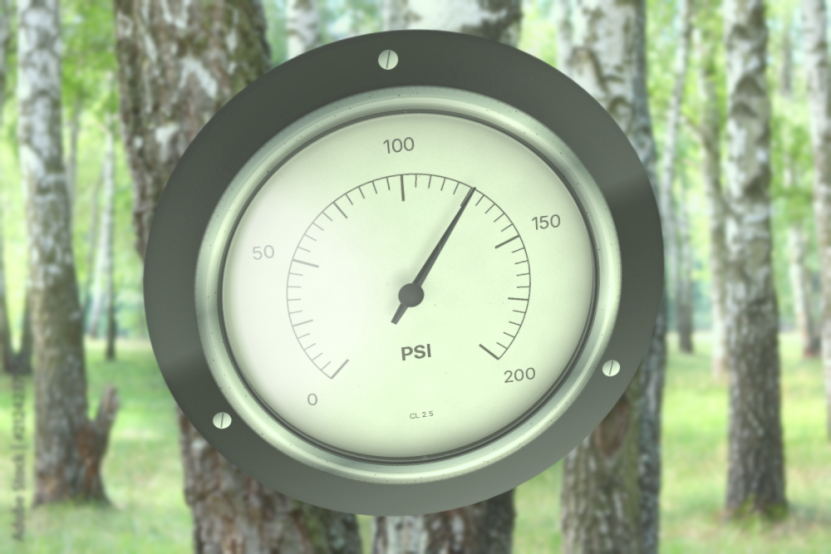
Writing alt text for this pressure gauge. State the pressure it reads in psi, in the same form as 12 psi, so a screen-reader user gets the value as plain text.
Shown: 125 psi
